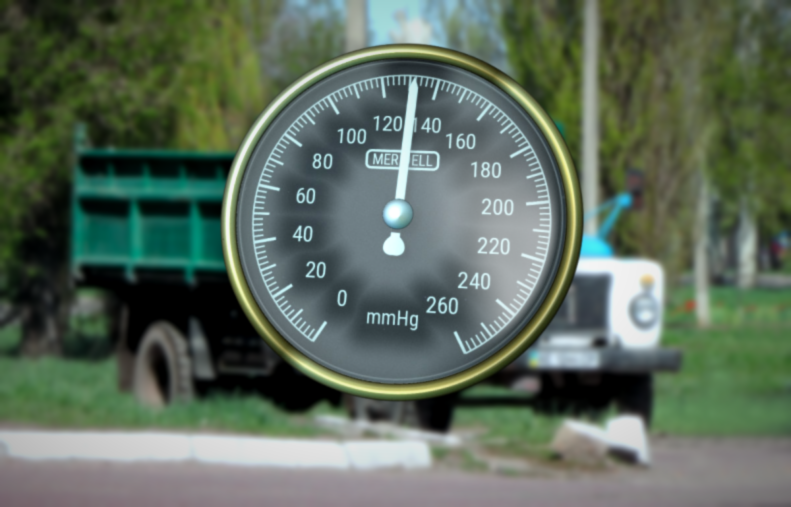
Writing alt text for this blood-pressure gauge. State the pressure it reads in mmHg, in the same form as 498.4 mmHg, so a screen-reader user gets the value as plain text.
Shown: 132 mmHg
